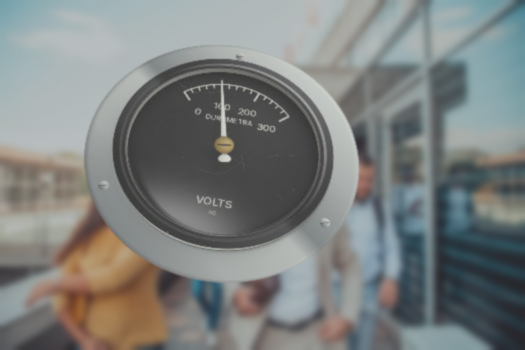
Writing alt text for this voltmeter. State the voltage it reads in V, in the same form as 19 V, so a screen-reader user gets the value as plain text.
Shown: 100 V
